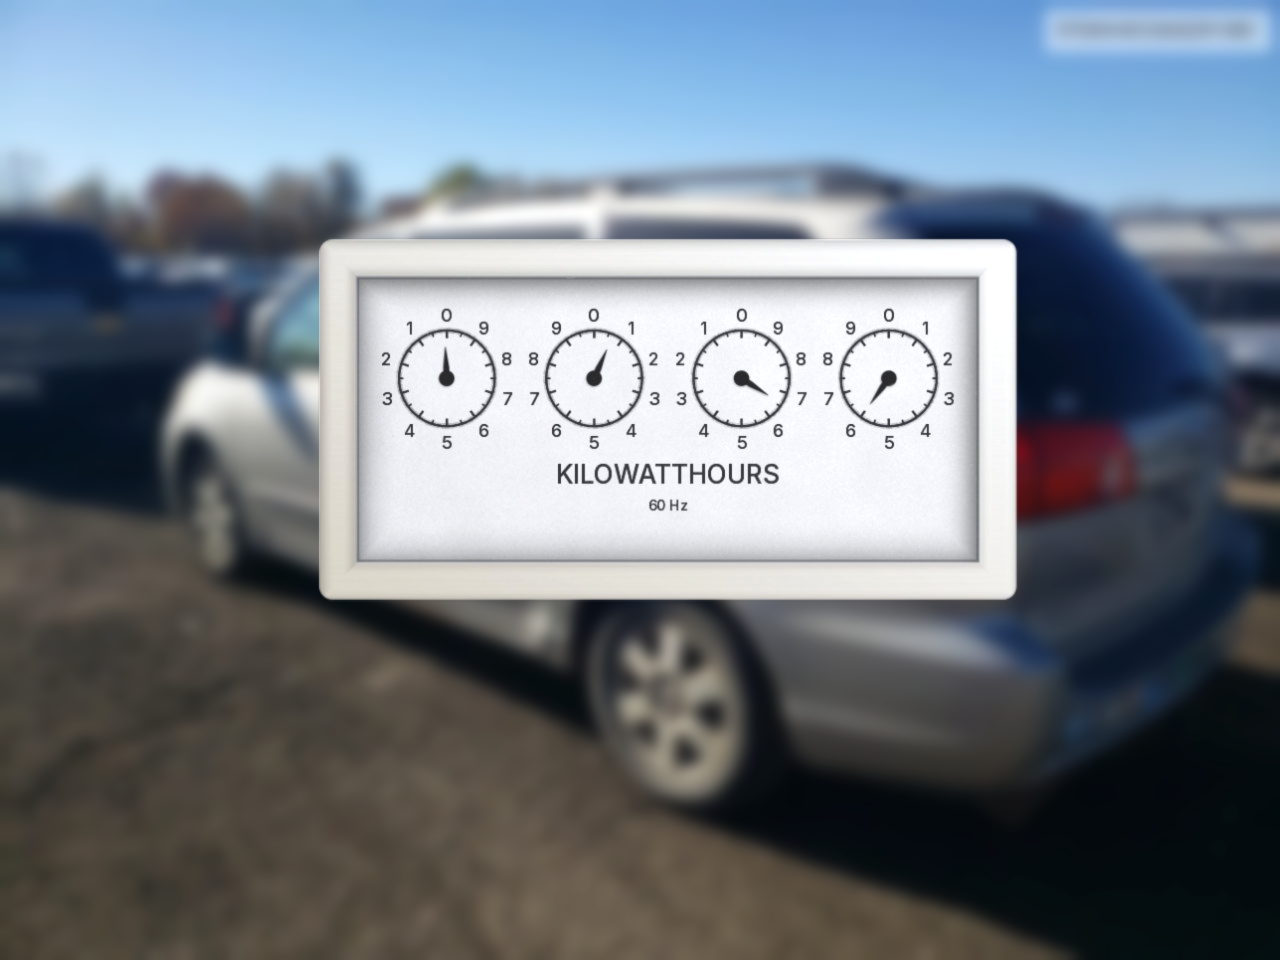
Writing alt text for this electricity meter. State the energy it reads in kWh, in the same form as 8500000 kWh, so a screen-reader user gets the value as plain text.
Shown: 66 kWh
